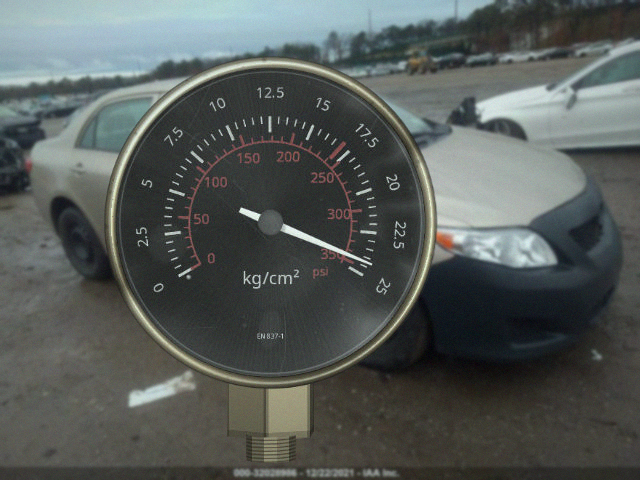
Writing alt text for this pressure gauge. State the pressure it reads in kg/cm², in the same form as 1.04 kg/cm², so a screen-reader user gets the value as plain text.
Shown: 24.25 kg/cm²
